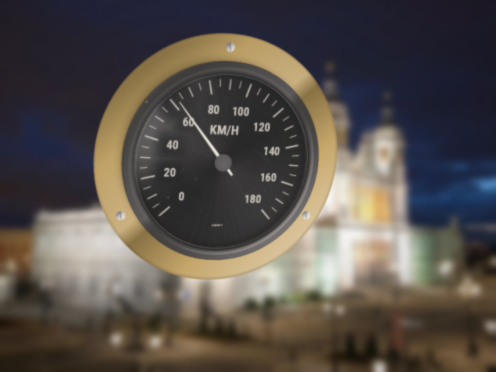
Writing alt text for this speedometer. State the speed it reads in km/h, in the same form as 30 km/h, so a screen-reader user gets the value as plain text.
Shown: 62.5 km/h
